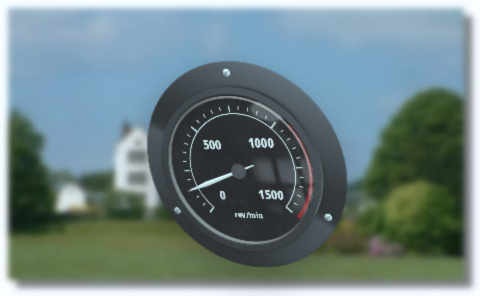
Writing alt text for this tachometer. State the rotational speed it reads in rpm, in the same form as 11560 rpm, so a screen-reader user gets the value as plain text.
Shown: 150 rpm
